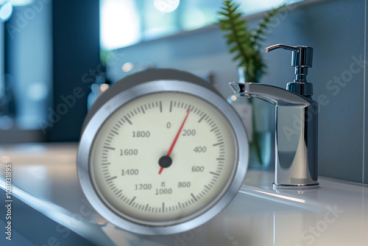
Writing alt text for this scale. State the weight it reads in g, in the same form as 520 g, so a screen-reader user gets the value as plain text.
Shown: 100 g
